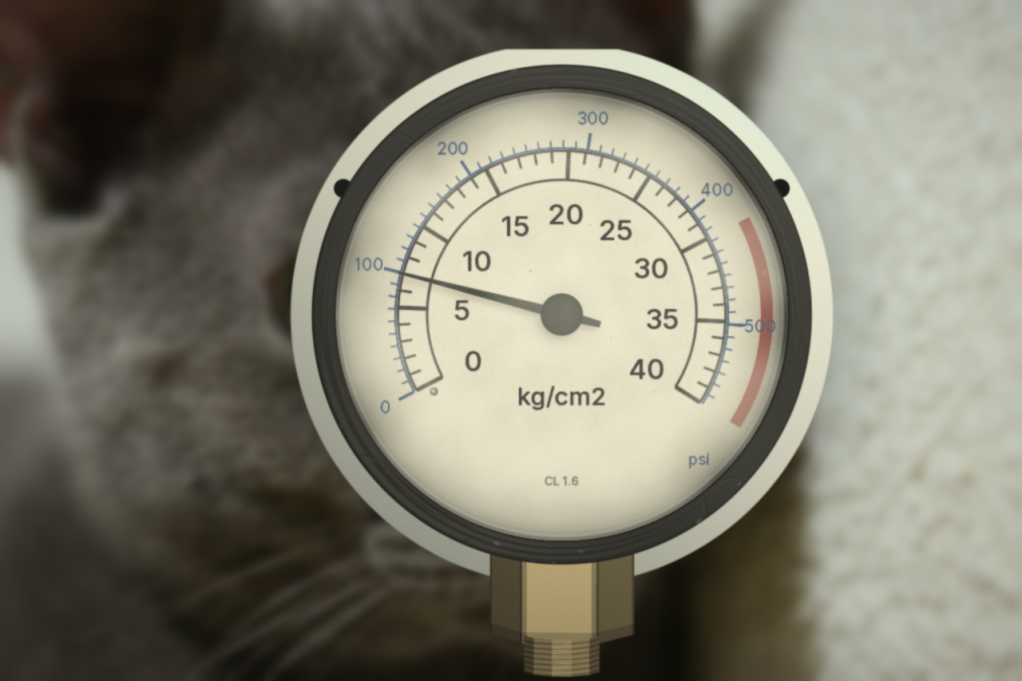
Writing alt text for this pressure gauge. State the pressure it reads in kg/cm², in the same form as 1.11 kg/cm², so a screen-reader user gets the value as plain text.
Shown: 7 kg/cm²
